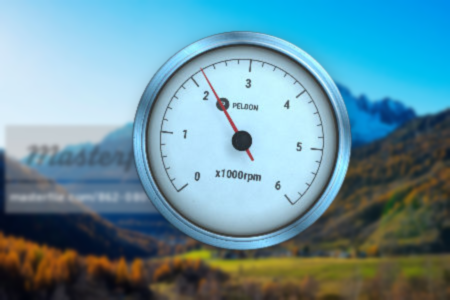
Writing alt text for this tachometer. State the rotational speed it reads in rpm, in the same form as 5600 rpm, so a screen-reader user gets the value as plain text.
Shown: 2200 rpm
